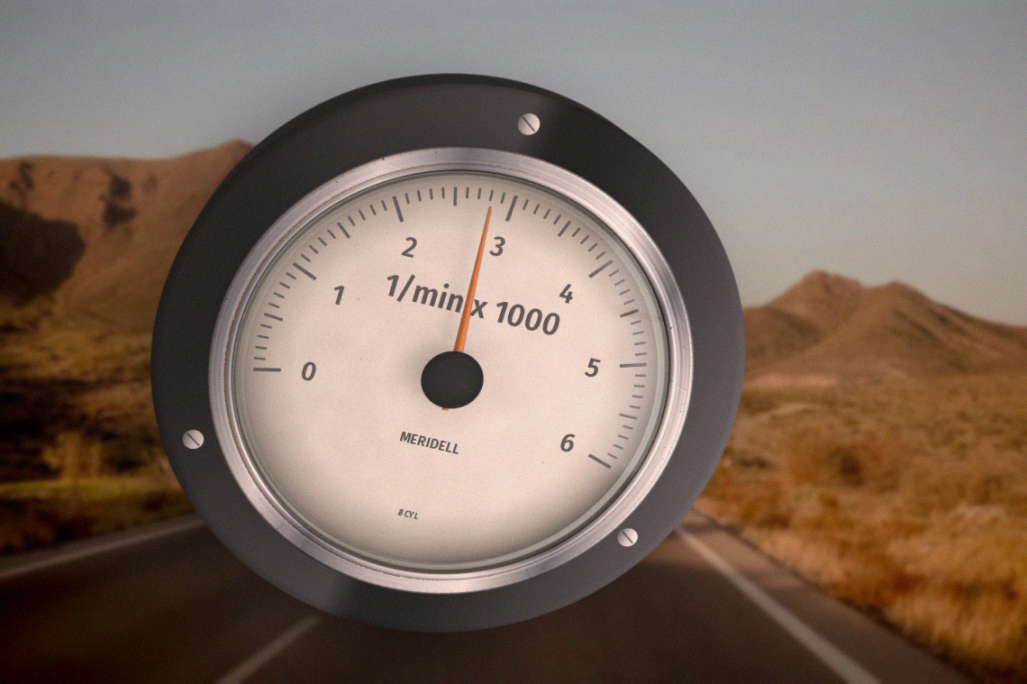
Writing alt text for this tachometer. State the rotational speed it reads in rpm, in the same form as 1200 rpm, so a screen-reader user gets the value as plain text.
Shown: 2800 rpm
